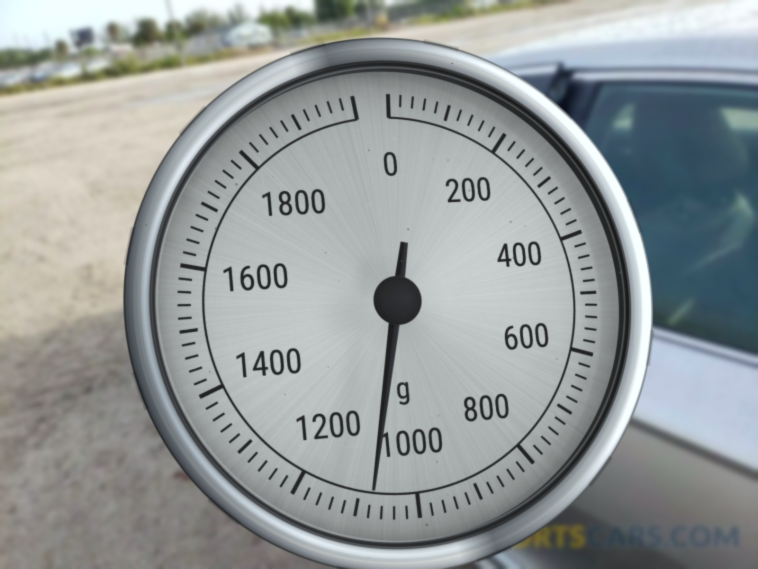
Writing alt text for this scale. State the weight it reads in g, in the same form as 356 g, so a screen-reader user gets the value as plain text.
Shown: 1080 g
